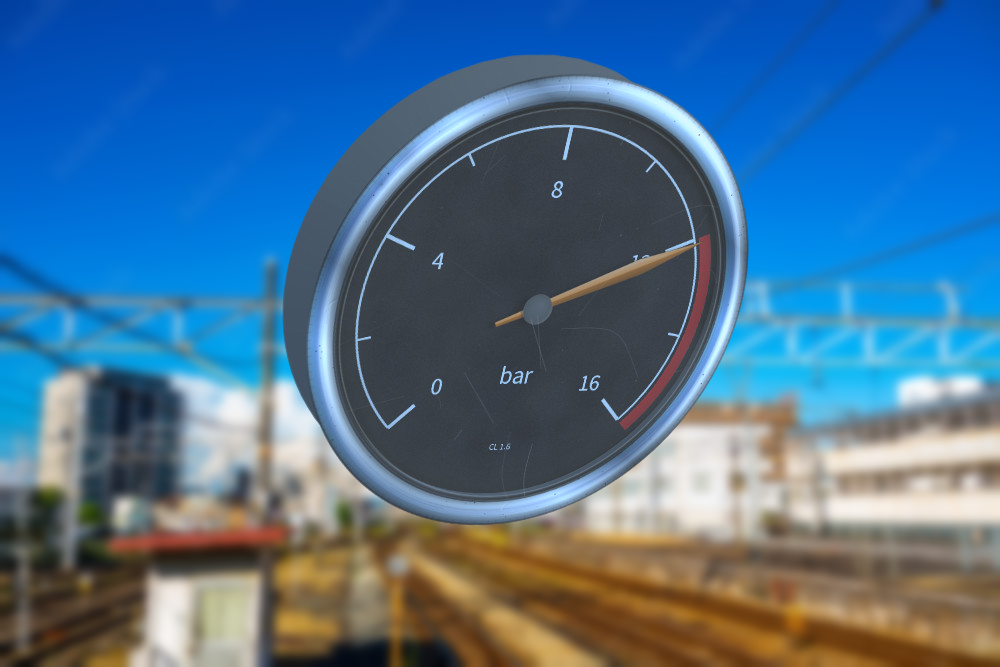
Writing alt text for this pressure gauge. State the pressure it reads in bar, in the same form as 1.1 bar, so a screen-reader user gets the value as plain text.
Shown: 12 bar
